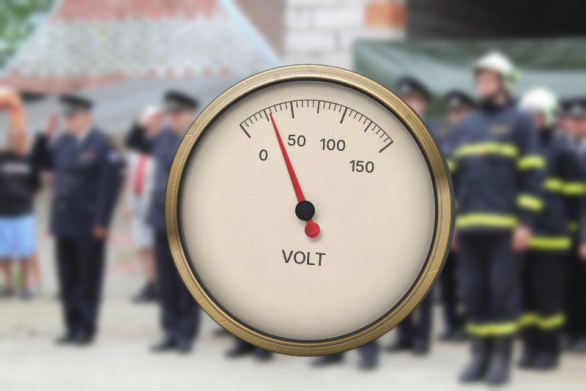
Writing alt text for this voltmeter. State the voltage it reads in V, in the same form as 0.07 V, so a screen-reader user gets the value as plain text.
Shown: 30 V
